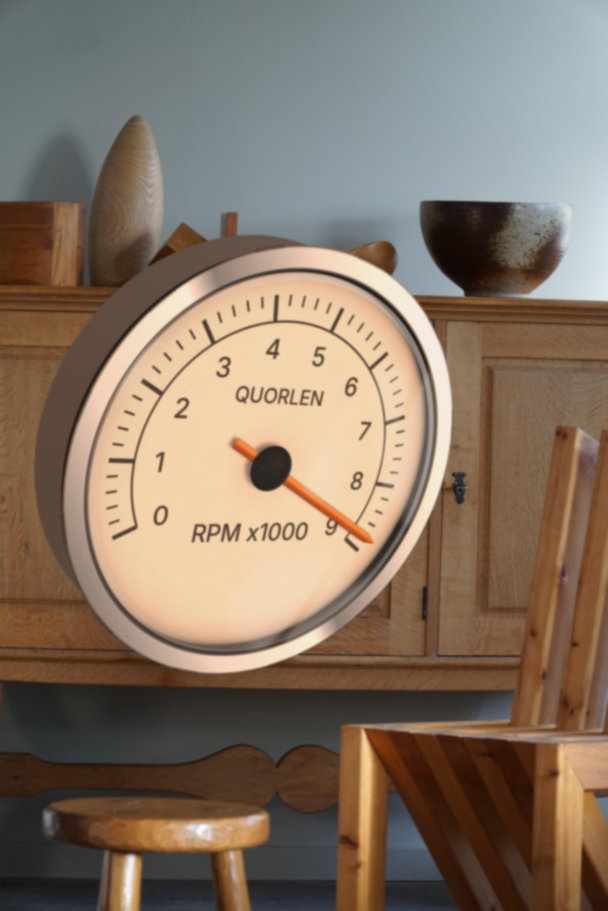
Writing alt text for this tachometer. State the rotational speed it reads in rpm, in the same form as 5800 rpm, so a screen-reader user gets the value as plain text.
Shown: 8800 rpm
